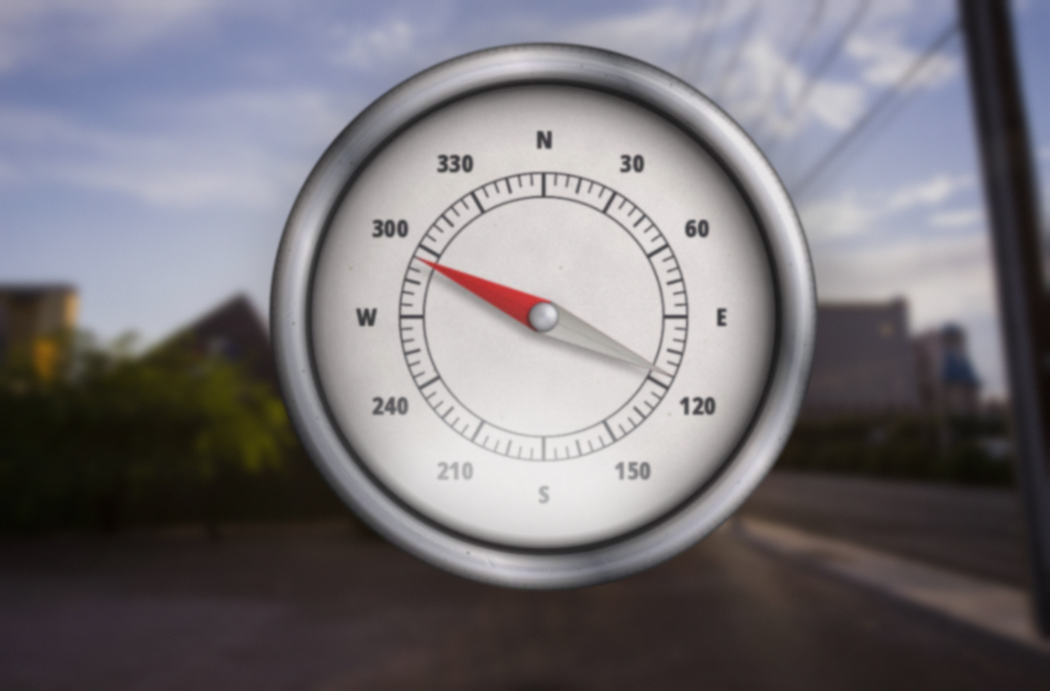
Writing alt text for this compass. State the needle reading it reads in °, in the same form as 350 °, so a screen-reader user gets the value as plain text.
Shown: 295 °
